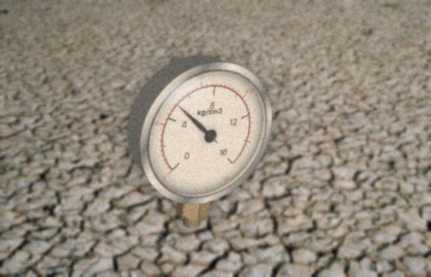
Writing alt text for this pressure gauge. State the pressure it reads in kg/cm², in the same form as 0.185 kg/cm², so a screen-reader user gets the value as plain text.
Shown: 5 kg/cm²
